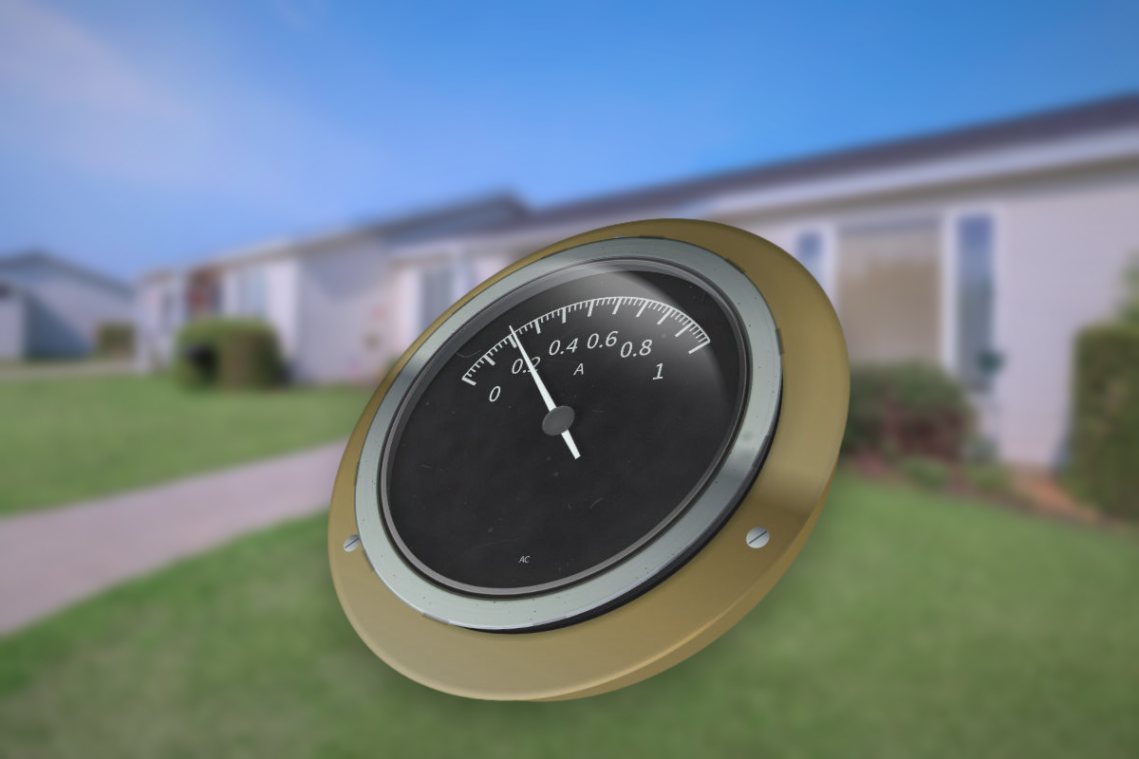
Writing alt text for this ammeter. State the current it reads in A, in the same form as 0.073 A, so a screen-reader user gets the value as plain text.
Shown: 0.22 A
